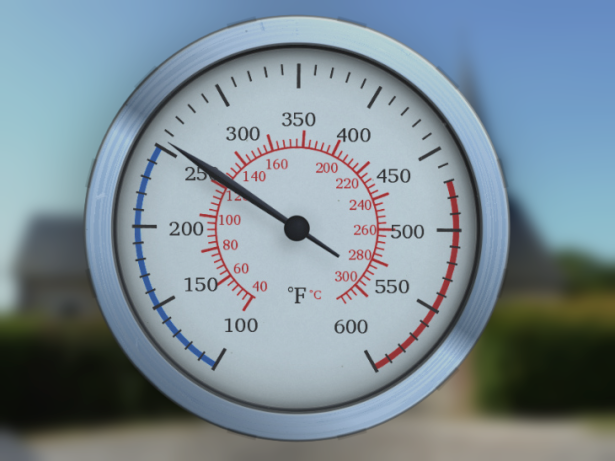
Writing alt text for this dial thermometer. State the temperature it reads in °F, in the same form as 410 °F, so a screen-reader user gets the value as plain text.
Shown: 255 °F
